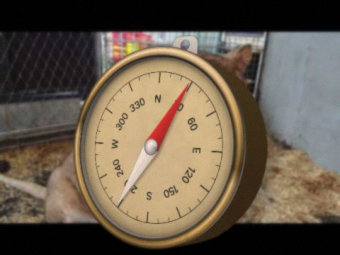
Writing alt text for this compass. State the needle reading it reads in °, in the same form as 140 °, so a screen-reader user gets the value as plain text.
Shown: 30 °
